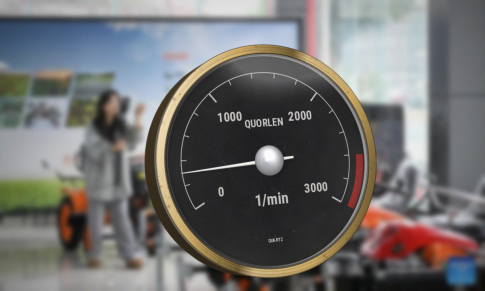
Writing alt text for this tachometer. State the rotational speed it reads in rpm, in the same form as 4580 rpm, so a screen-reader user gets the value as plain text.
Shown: 300 rpm
